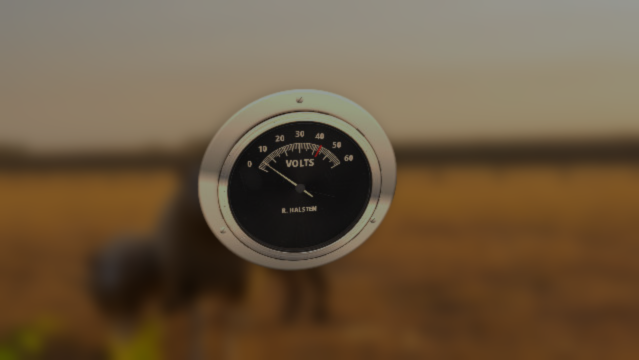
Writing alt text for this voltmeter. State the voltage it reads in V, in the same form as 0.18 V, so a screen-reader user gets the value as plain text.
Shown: 5 V
